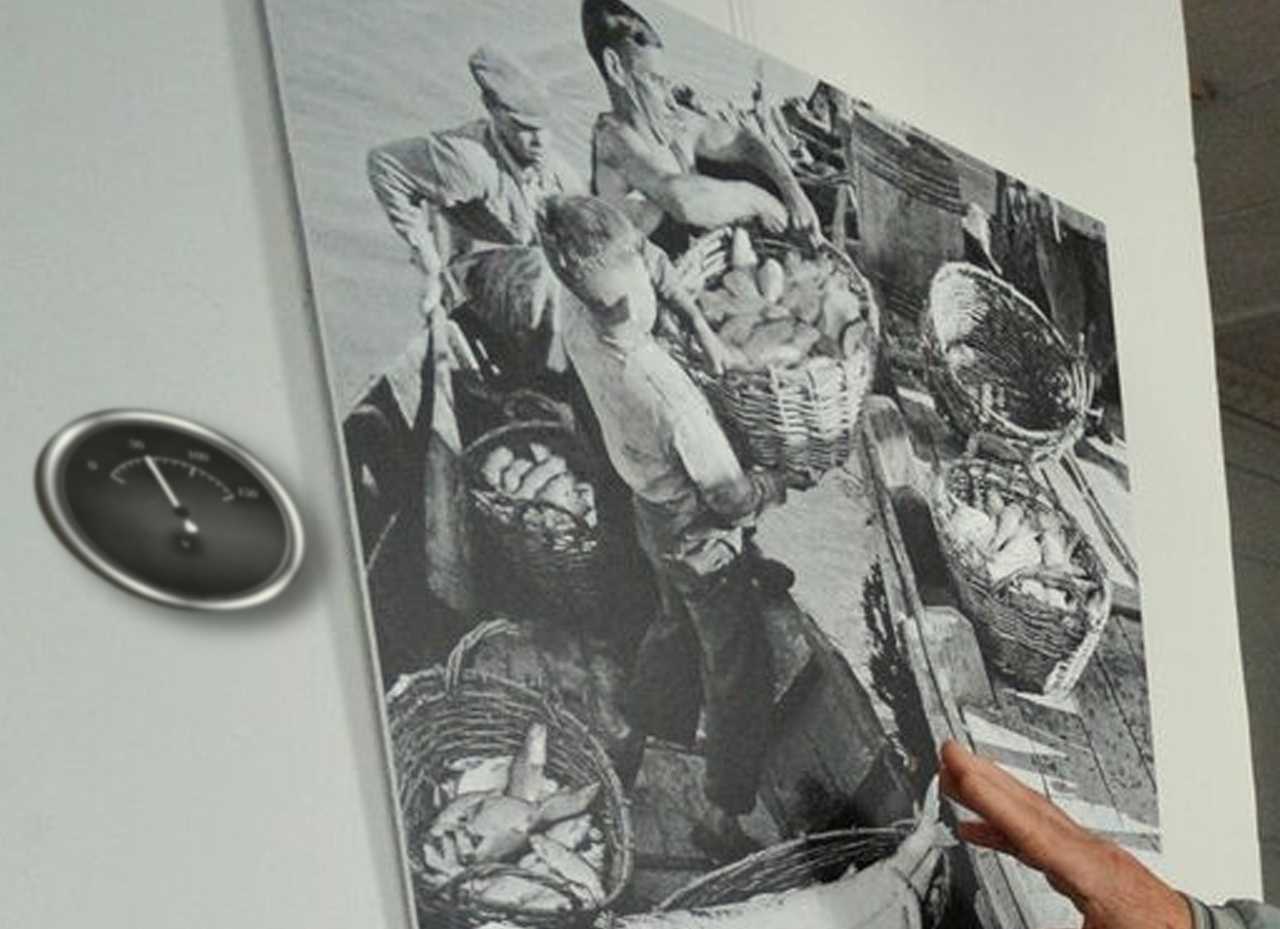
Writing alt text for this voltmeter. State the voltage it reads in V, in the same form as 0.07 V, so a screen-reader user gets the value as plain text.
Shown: 50 V
